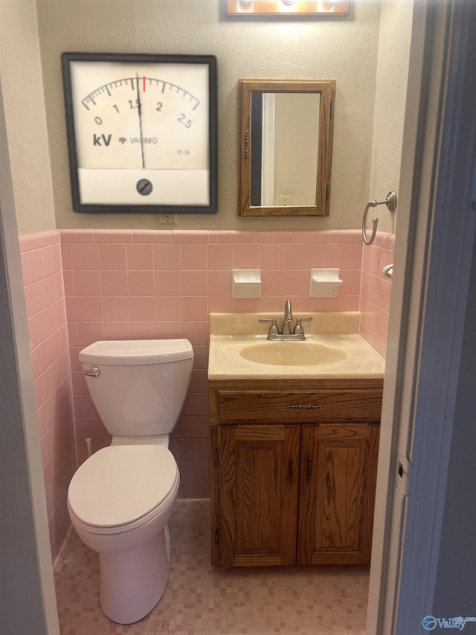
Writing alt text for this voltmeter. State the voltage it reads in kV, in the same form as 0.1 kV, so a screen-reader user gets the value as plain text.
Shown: 1.6 kV
